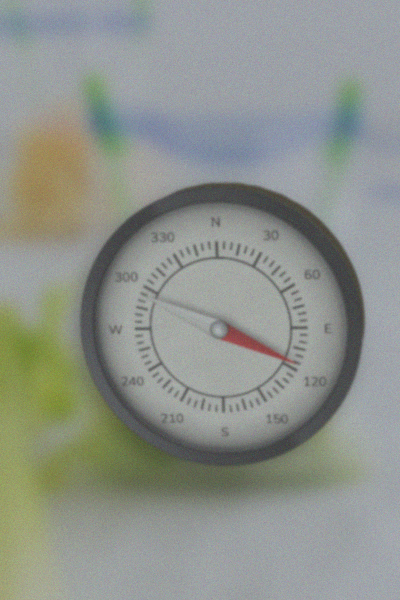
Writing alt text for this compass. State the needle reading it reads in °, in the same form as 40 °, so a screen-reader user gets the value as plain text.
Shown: 115 °
